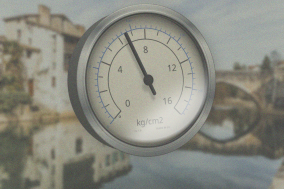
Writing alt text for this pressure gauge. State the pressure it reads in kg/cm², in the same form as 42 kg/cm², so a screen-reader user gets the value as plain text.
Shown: 6.5 kg/cm²
